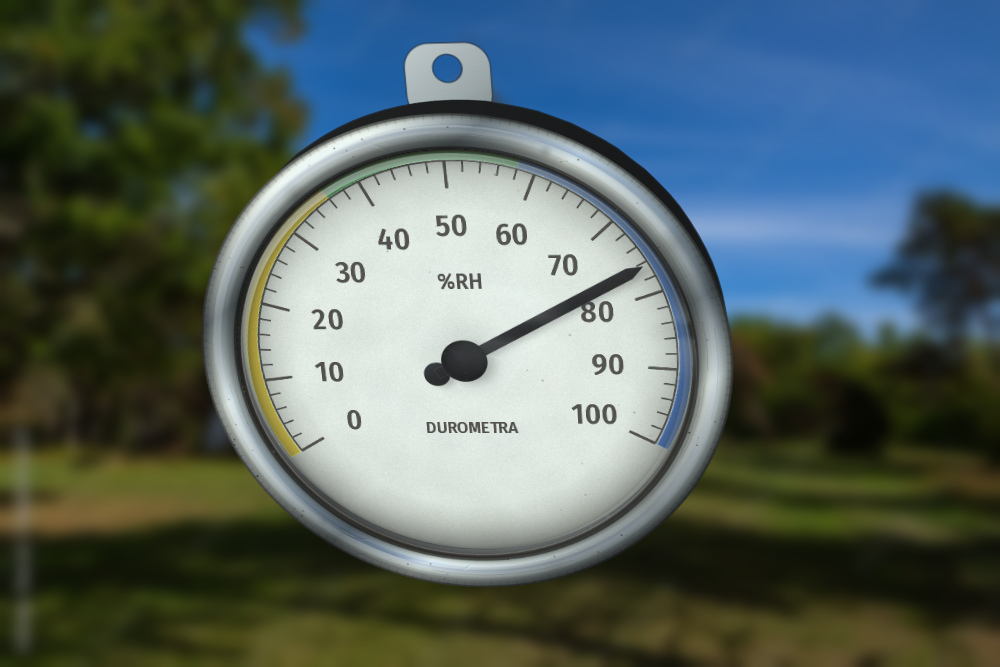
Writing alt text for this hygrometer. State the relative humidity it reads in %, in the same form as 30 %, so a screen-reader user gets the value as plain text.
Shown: 76 %
